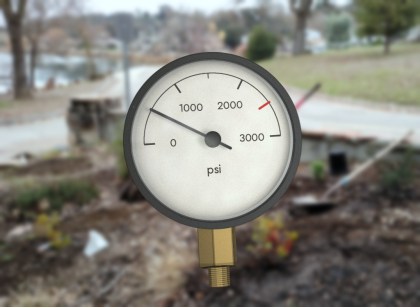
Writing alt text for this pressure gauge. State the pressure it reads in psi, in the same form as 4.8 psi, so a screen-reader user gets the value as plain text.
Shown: 500 psi
